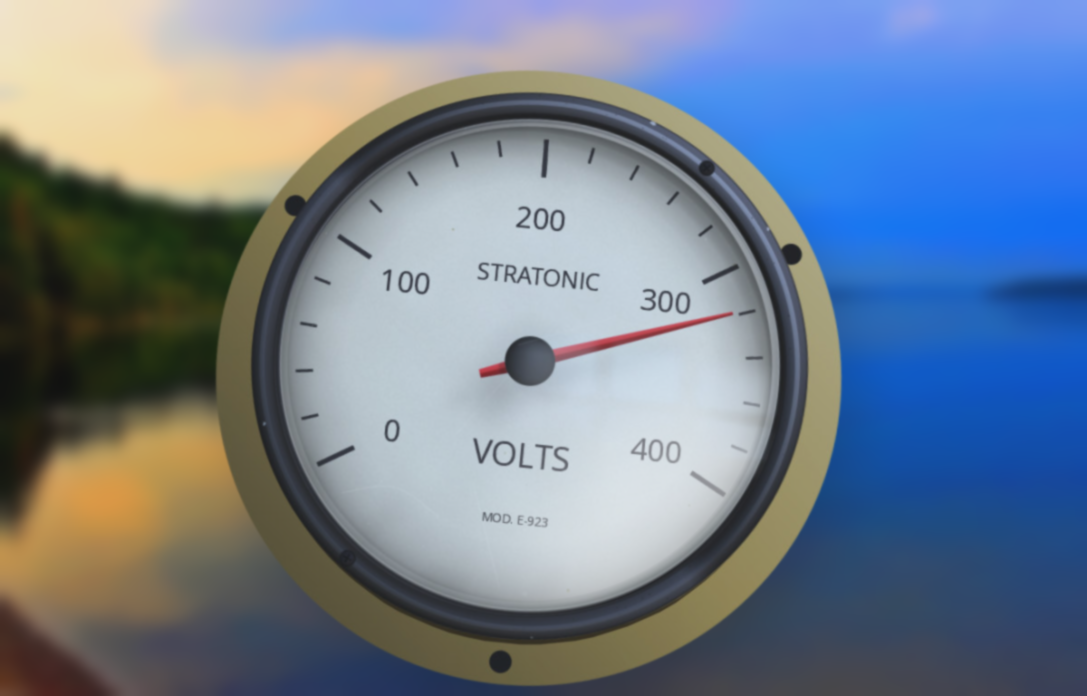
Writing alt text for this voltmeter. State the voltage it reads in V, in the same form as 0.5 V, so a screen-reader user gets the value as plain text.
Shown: 320 V
